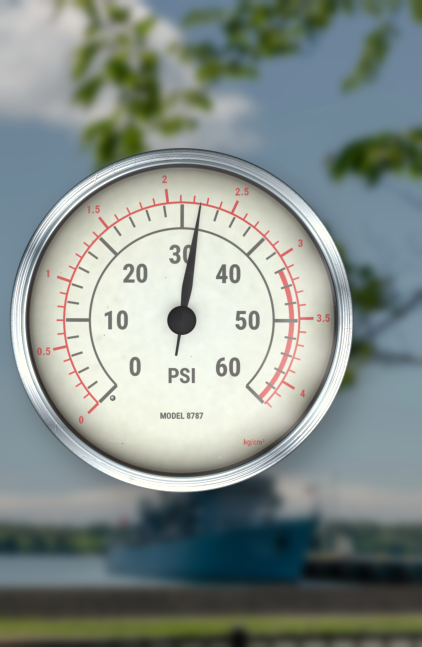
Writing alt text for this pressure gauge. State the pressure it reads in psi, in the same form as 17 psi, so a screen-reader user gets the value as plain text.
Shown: 32 psi
